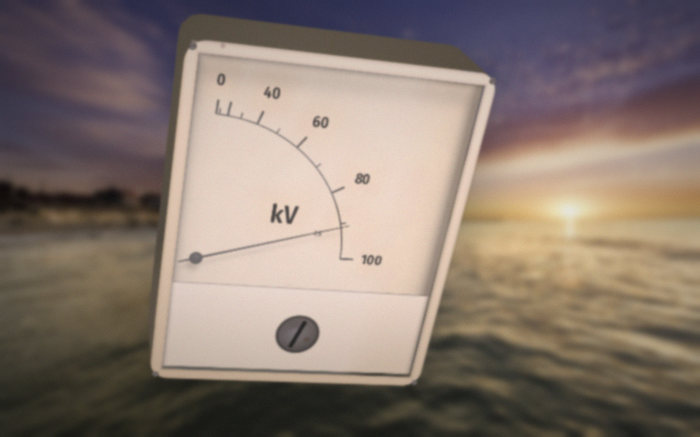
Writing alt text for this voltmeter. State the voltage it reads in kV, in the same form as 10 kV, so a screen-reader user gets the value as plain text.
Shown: 90 kV
